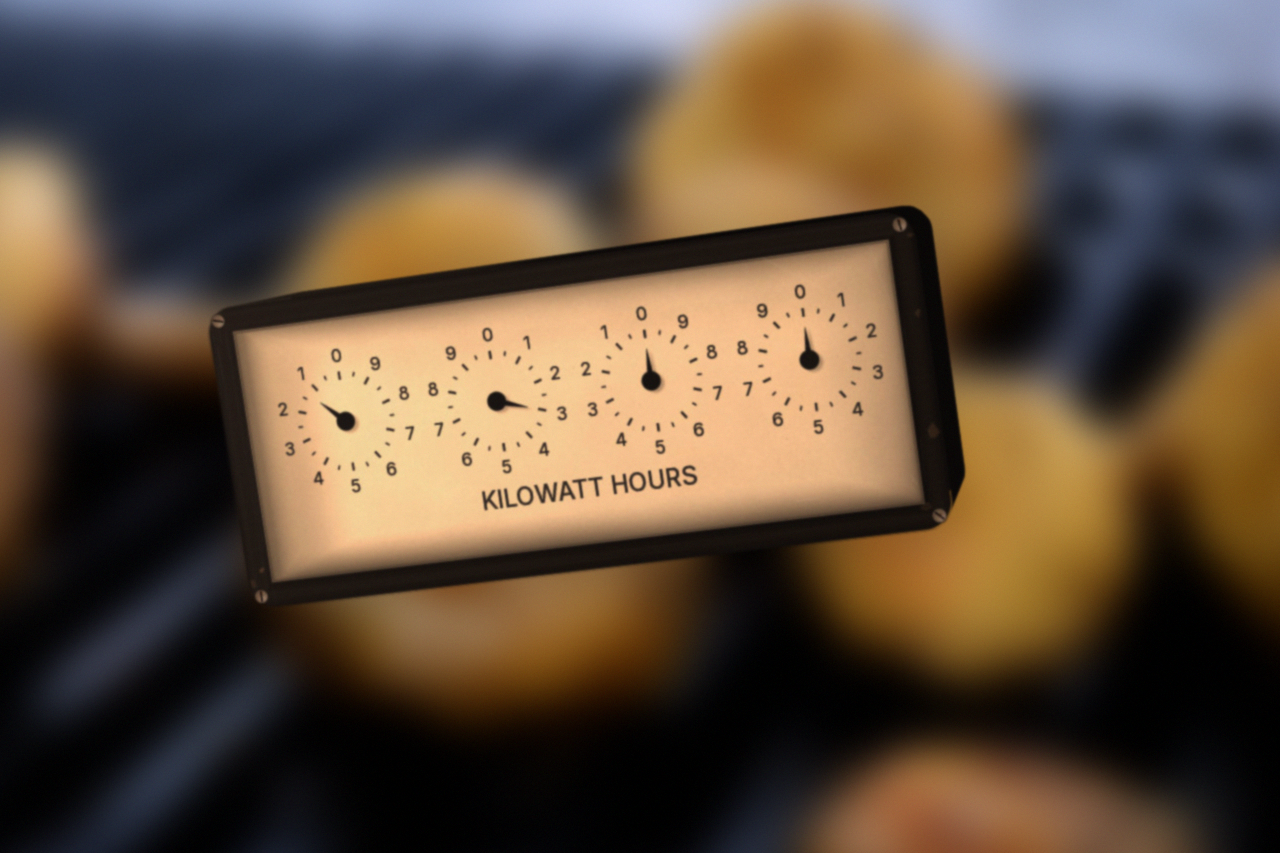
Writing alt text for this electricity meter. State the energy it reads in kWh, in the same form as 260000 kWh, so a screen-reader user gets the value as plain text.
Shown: 1300 kWh
